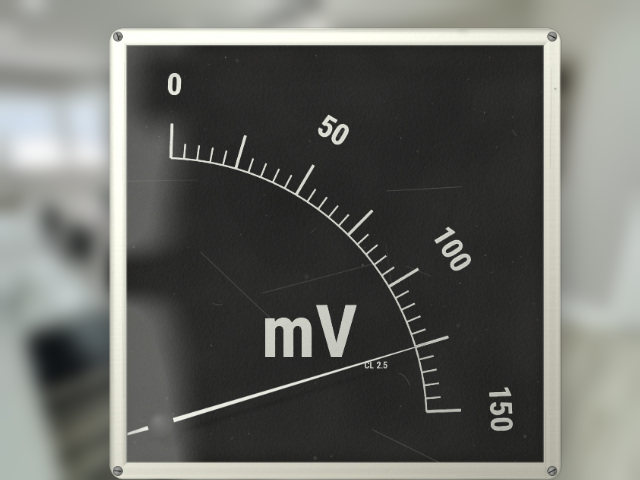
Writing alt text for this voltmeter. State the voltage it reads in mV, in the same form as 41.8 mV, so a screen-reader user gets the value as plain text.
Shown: 125 mV
